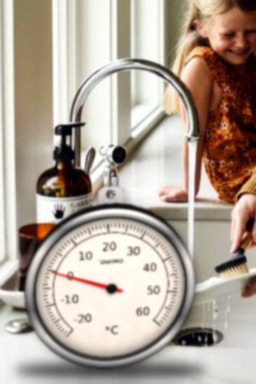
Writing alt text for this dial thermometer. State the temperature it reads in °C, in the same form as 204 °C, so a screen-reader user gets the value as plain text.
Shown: 0 °C
